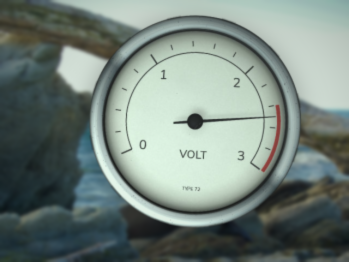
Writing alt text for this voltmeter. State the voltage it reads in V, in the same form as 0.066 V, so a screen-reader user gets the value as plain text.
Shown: 2.5 V
